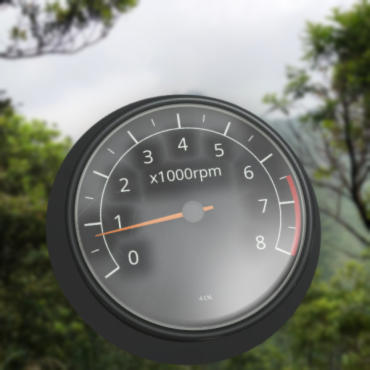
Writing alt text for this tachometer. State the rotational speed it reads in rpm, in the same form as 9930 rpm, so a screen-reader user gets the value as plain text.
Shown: 750 rpm
